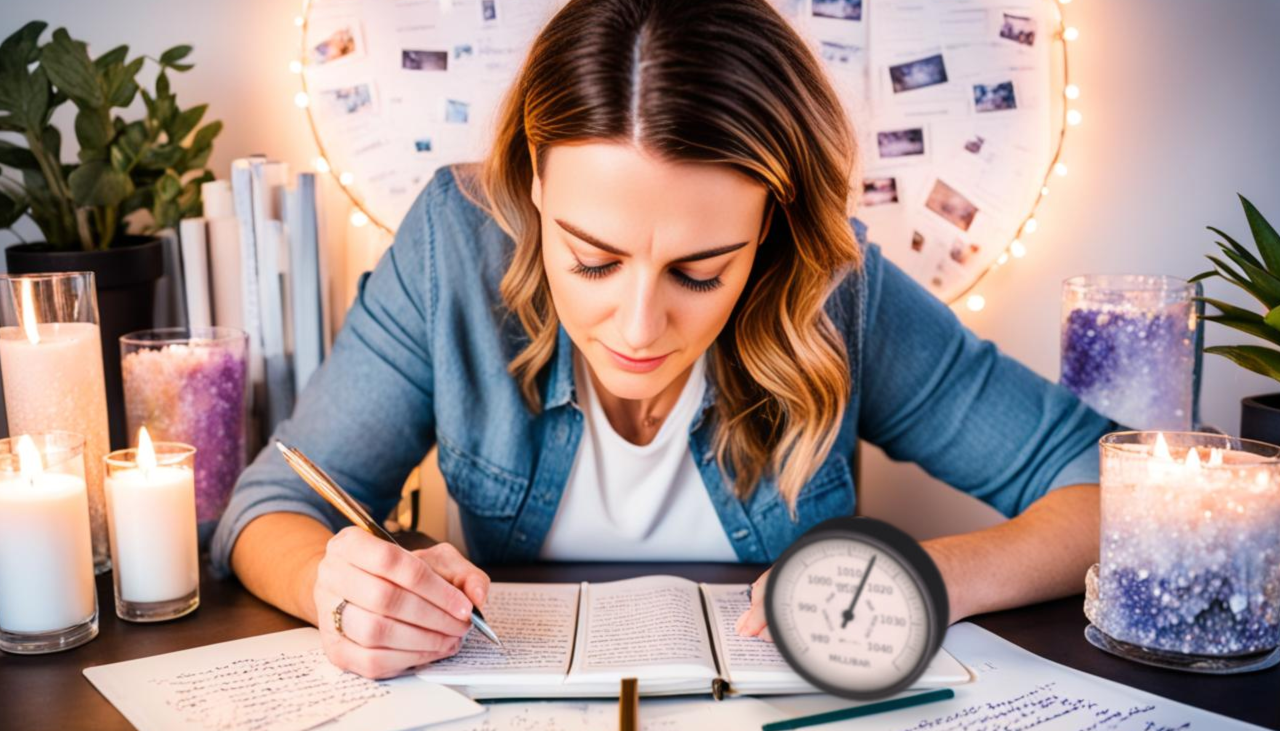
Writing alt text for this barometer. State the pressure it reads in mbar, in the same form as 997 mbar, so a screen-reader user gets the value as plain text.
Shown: 1015 mbar
